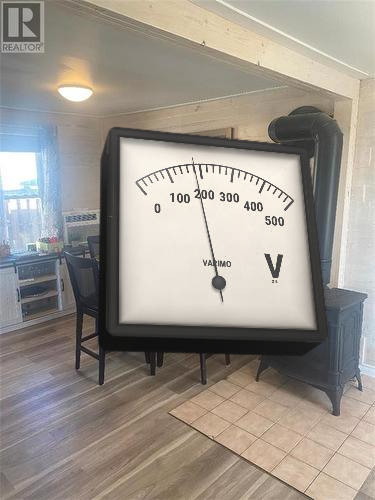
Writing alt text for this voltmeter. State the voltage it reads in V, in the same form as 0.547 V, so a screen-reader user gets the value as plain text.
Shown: 180 V
